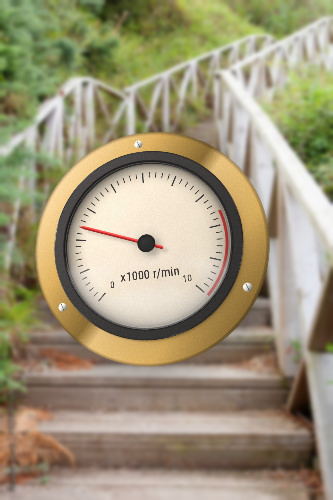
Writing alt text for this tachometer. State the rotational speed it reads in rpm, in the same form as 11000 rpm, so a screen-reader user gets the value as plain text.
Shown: 2400 rpm
